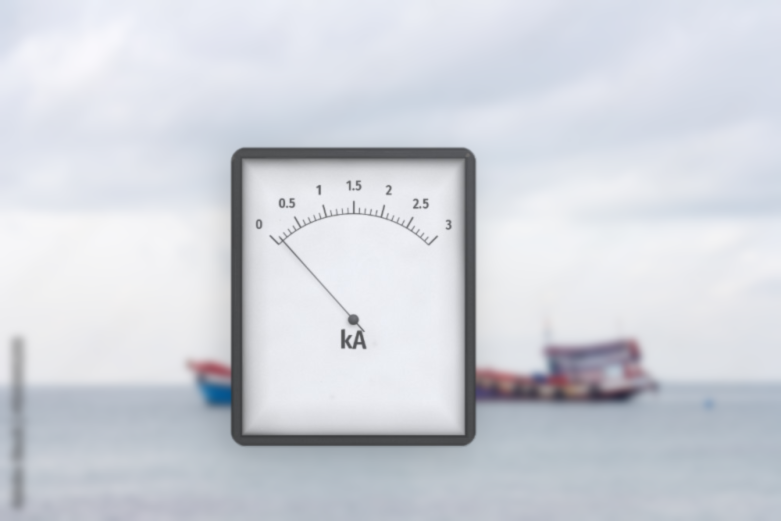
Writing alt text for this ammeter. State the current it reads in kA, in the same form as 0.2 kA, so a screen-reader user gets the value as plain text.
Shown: 0.1 kA
